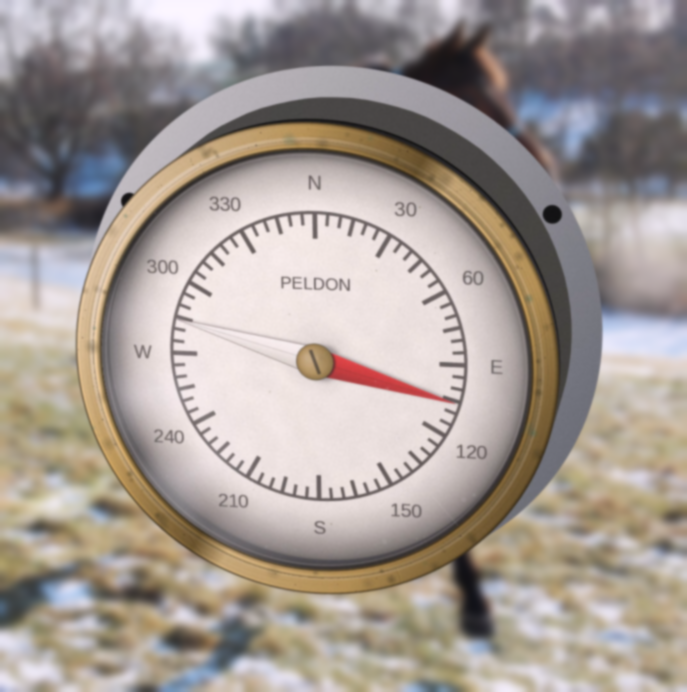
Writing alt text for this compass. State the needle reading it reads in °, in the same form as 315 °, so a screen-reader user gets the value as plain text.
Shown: 105 °
